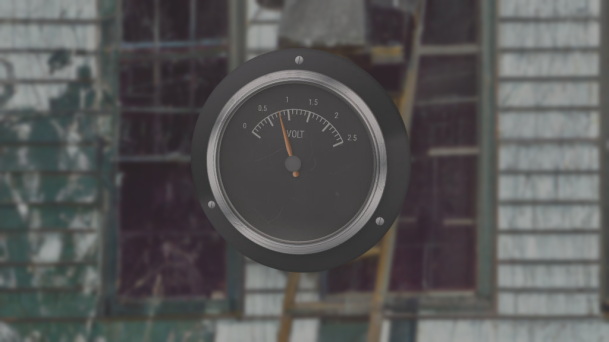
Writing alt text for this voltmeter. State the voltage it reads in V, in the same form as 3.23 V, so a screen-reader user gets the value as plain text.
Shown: 0.8 V
